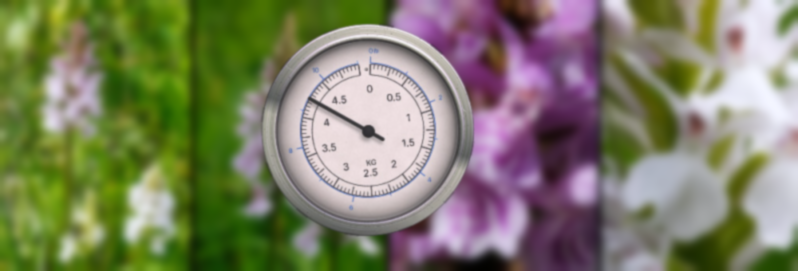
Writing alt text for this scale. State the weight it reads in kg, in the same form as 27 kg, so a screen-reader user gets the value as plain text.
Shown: 4.25 kg
